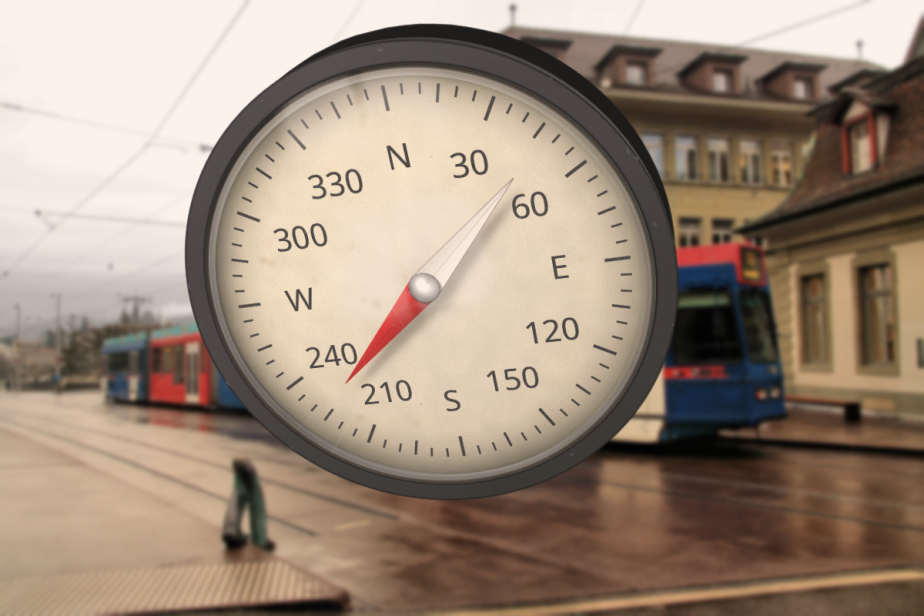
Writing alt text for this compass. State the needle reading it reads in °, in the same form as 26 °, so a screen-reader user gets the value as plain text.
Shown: 227.5 °
